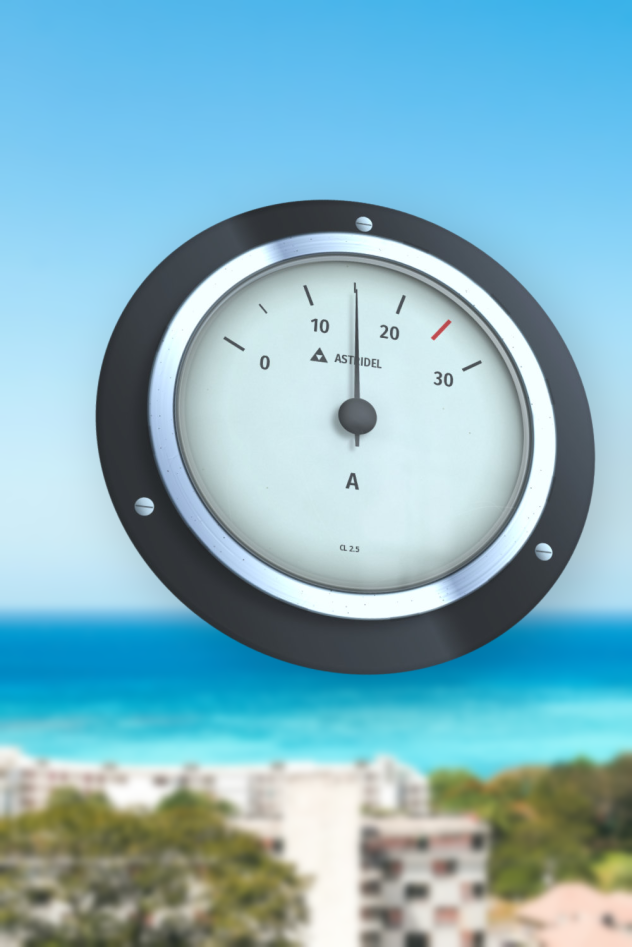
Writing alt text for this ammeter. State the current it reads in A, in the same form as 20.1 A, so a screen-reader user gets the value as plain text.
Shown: 15 A
